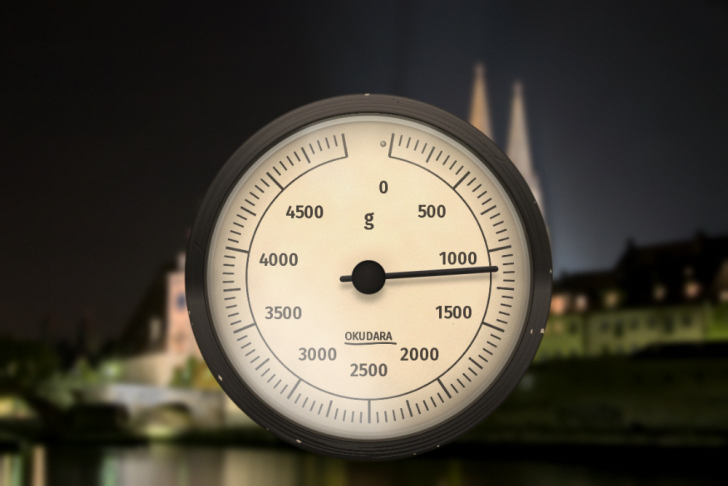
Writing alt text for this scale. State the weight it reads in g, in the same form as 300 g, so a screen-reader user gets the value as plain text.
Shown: 1125 g
